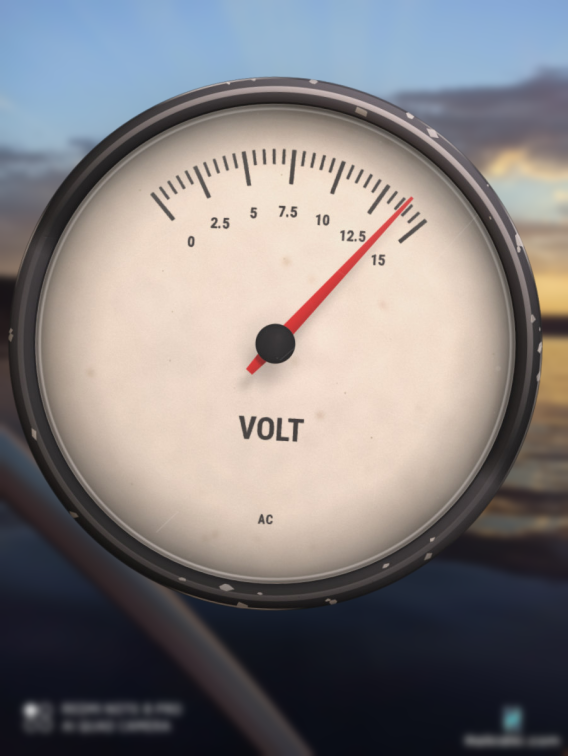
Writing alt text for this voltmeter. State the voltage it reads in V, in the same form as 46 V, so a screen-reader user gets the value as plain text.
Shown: 13.75 V
